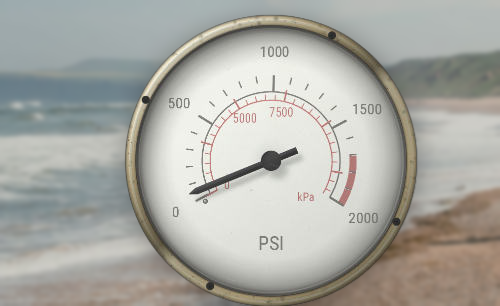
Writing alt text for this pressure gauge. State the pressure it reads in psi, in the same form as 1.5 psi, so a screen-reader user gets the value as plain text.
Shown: 50 psi
